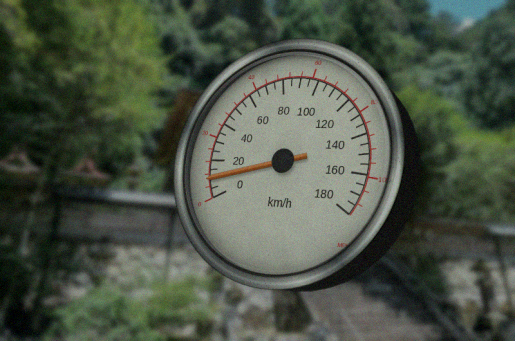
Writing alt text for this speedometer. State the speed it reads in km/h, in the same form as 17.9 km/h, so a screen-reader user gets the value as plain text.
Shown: 10 km/h
